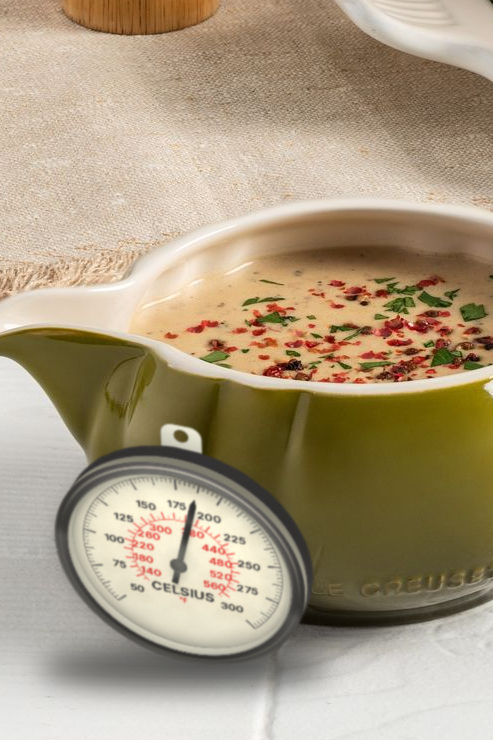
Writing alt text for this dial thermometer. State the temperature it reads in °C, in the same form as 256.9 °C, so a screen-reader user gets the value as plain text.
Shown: 187.5 °C
